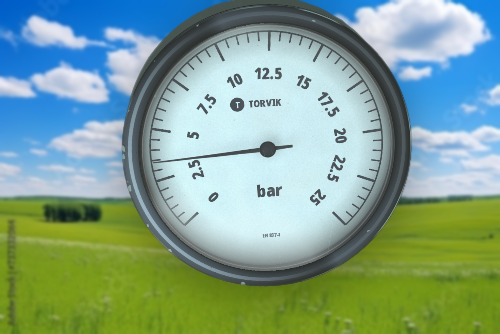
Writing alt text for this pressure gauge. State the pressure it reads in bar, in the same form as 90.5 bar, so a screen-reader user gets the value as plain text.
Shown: 3.5 bar
